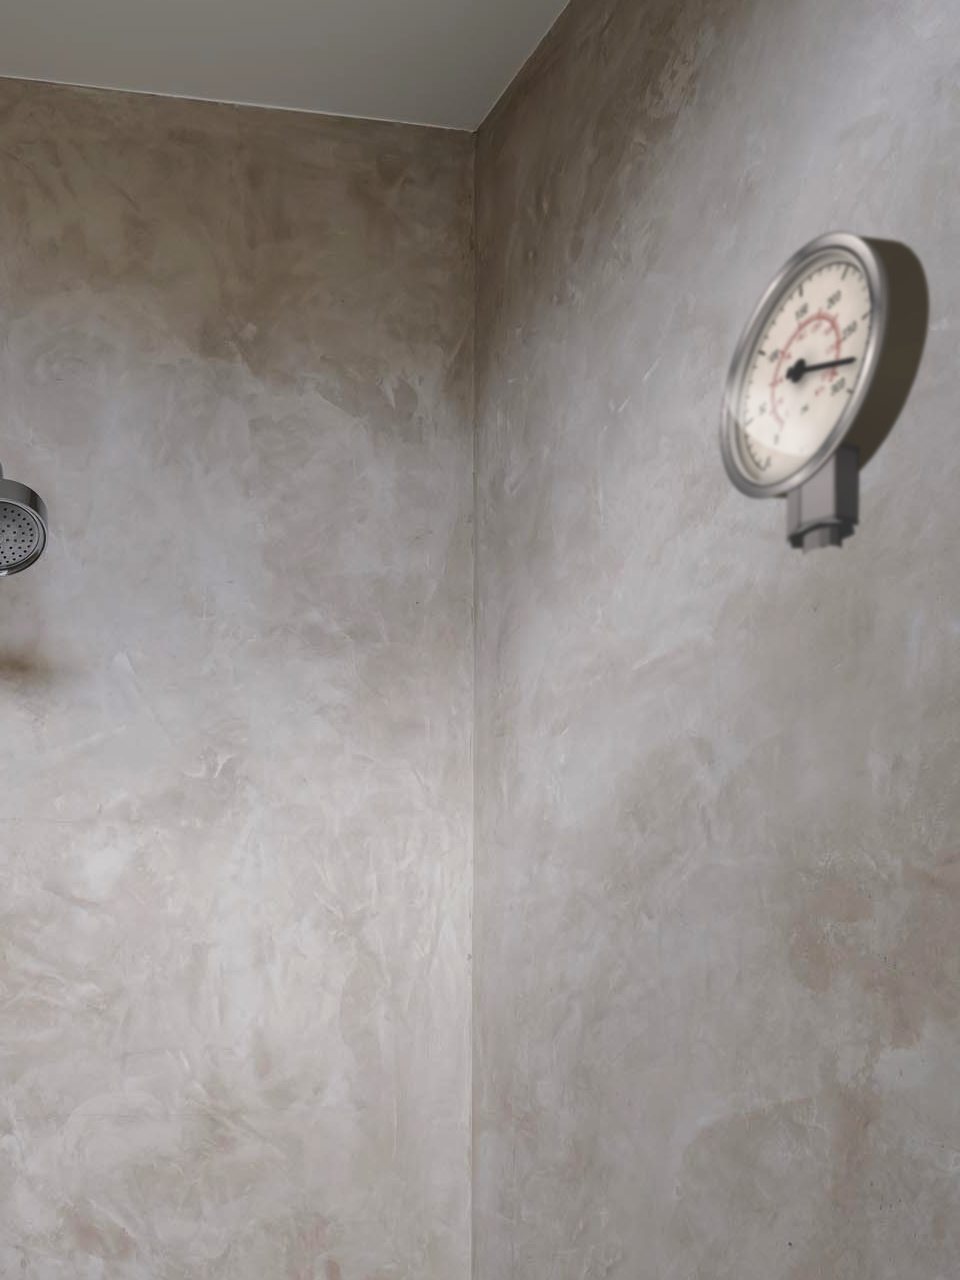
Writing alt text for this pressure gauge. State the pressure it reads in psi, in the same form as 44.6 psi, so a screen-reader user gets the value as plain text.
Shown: 280 psi
